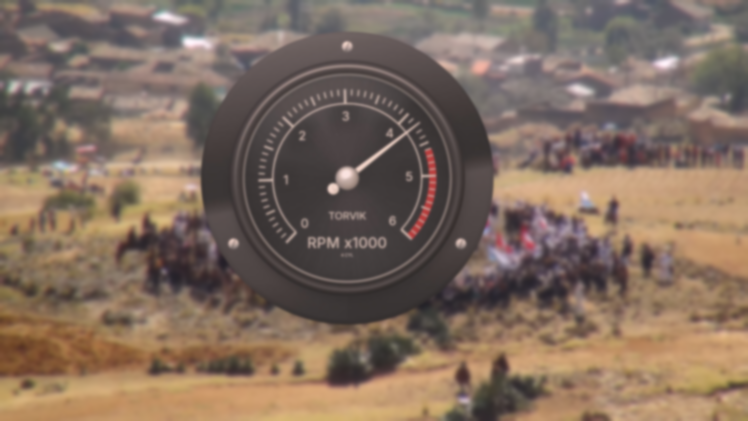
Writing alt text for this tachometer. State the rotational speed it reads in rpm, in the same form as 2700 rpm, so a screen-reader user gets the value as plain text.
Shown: 4200 rpm
